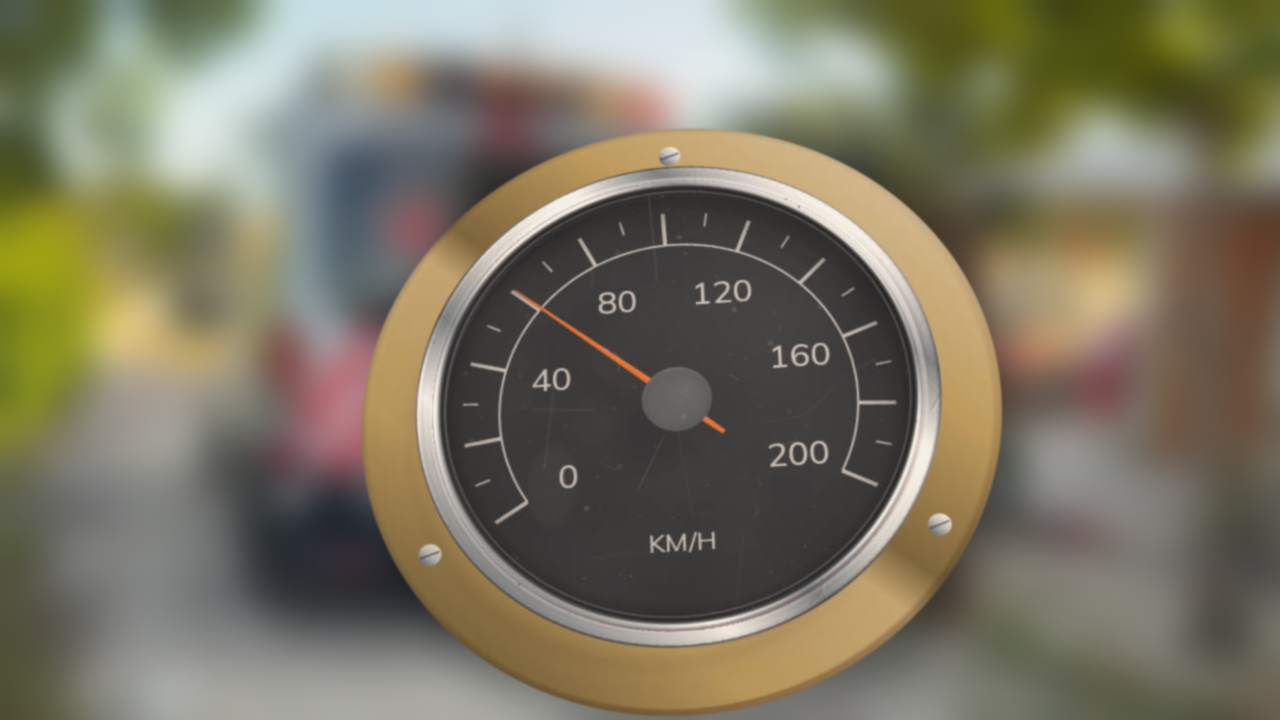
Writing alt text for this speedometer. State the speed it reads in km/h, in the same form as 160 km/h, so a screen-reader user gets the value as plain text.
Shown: 60 km/h
